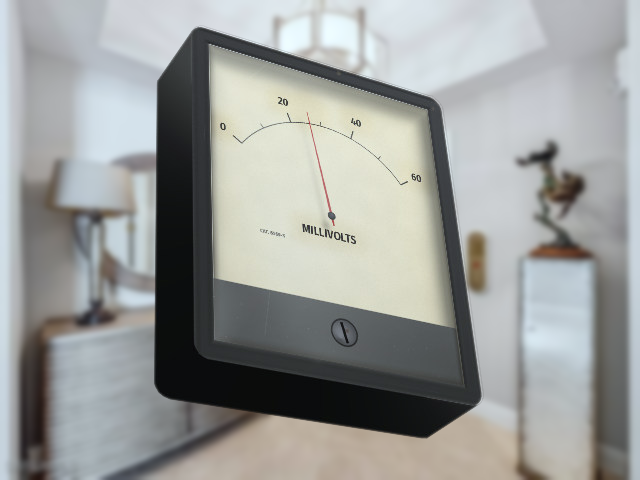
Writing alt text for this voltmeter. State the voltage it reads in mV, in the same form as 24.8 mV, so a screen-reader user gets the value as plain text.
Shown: 25 mV
